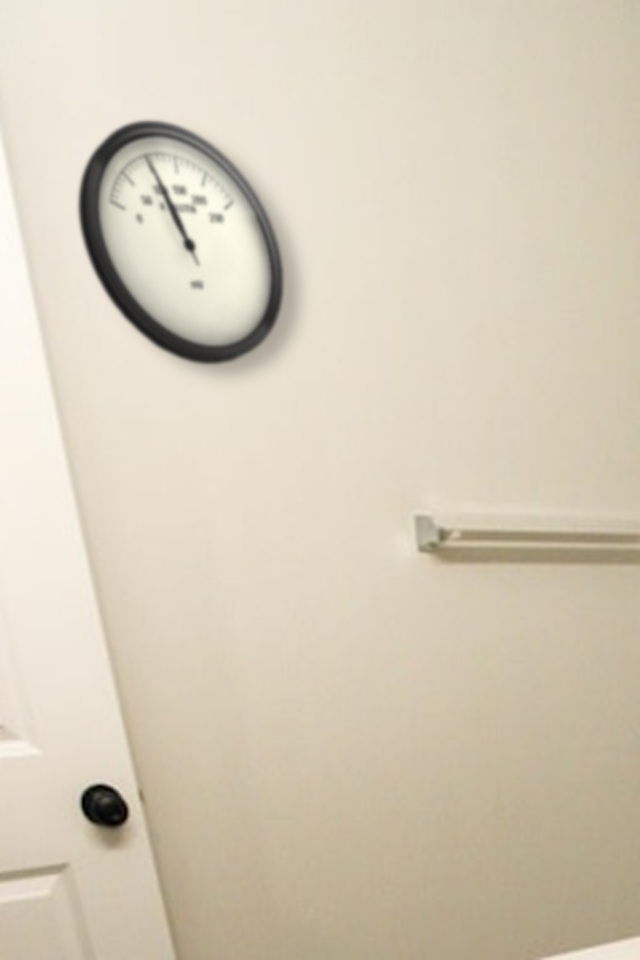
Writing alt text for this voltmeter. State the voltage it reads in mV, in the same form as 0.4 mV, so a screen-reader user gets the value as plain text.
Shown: 100 mV
